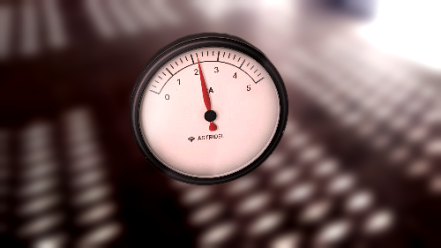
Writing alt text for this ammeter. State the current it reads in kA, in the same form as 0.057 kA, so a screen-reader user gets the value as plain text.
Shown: 2.2 kA
